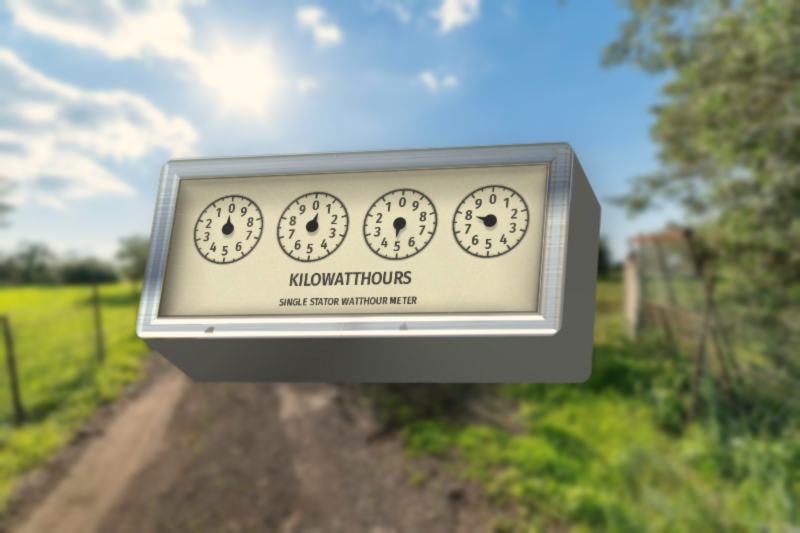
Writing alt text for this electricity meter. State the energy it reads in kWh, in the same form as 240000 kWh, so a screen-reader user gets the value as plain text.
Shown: 48 kWh
